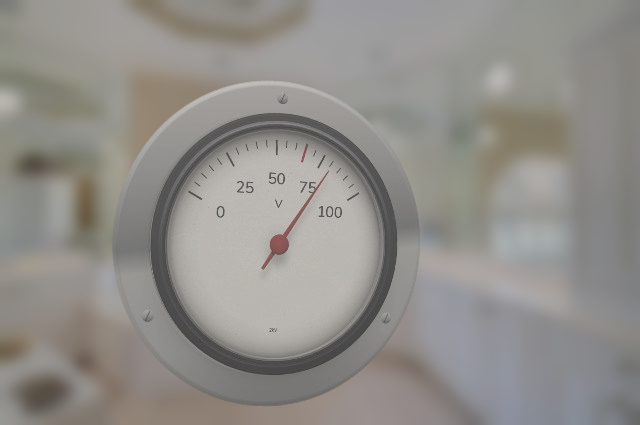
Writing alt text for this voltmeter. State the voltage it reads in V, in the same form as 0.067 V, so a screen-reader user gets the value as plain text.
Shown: 80 V
